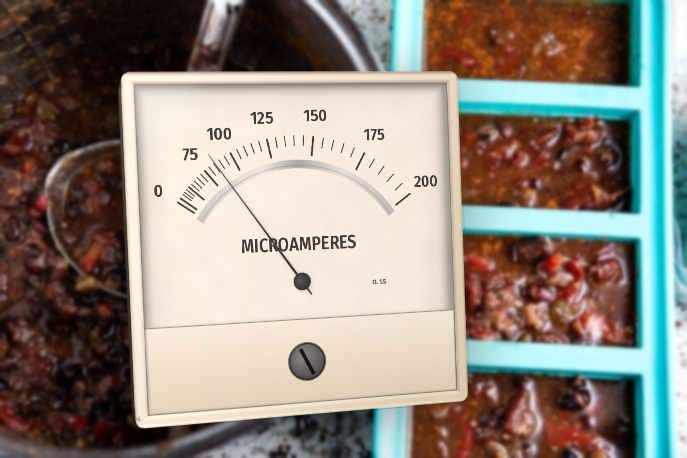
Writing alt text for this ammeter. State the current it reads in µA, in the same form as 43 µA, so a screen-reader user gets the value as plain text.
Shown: 85 µA
